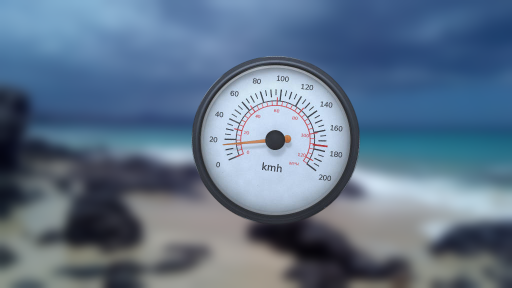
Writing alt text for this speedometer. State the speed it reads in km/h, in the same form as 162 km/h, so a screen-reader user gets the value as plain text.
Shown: 15 km/h
